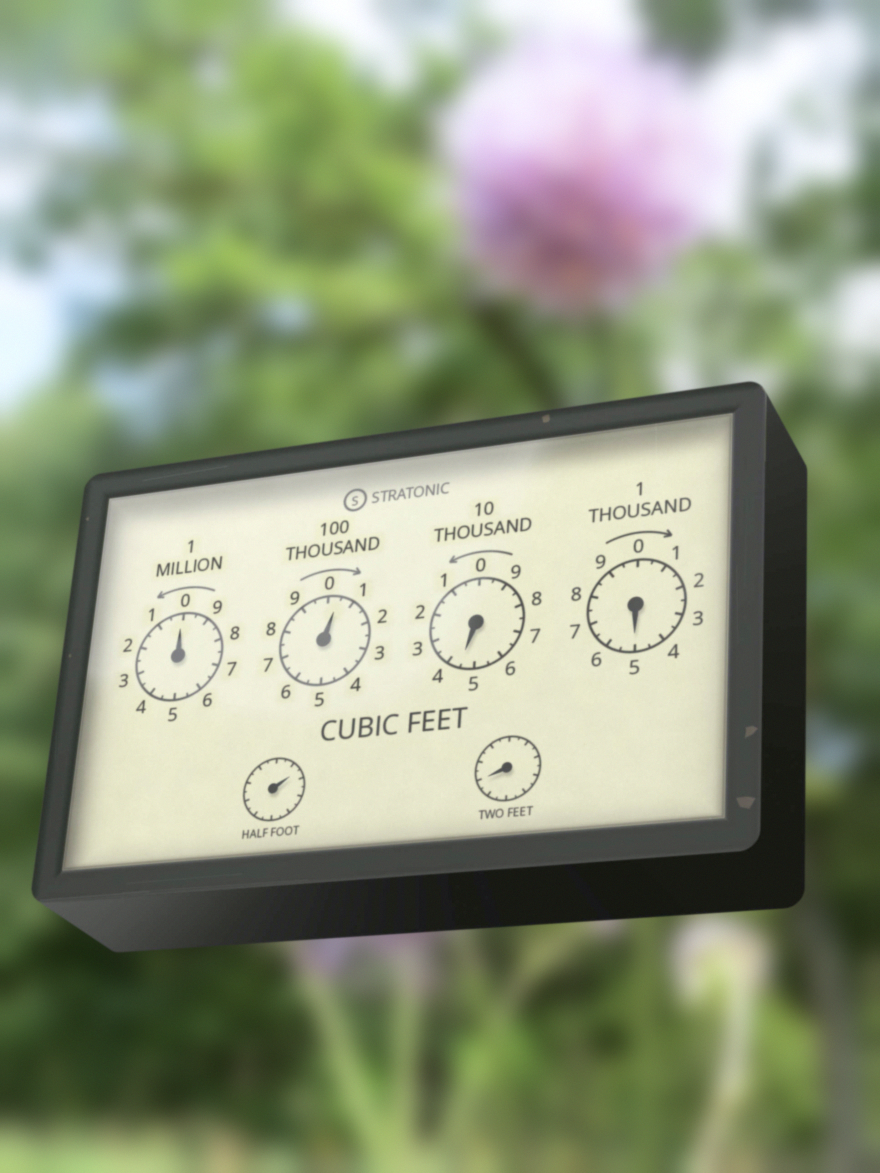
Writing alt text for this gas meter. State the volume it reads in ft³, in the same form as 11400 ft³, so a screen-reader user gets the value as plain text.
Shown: 4500 ft³
